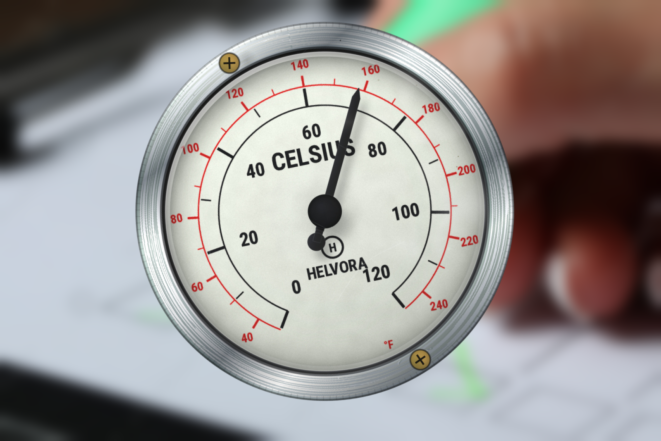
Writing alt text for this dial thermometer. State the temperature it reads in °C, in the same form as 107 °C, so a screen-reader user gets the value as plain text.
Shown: 70 °C
